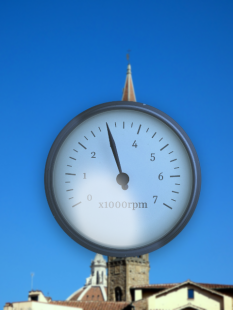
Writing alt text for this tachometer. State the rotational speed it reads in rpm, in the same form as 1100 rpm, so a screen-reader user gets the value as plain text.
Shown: 3000 rpm
